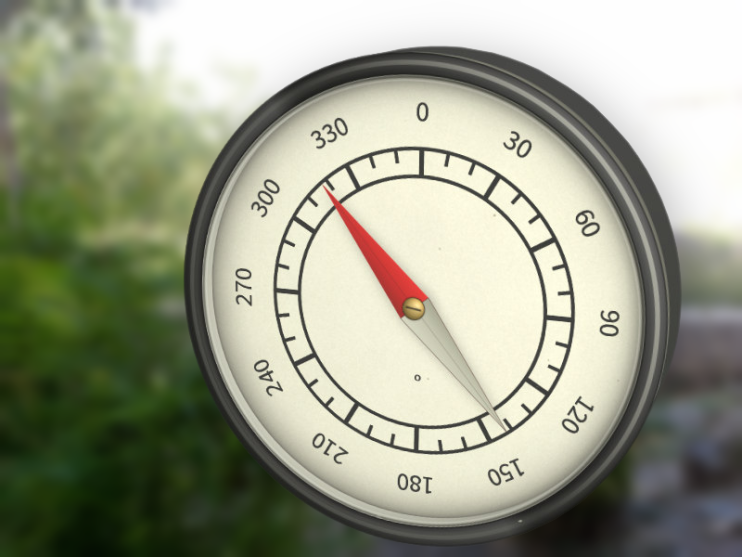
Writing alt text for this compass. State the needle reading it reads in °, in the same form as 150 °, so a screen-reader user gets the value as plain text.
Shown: 320 °
